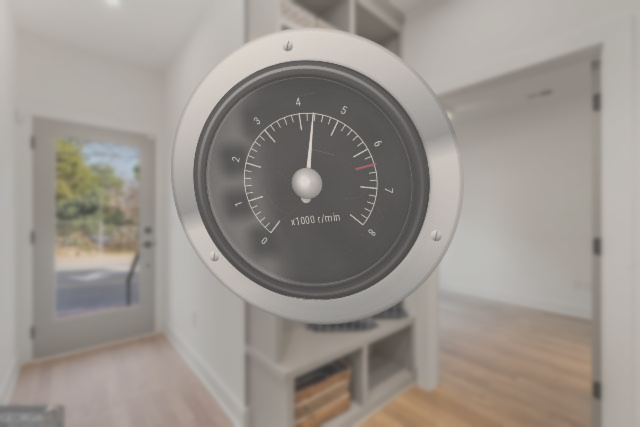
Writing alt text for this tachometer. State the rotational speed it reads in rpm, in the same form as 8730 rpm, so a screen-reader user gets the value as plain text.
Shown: 4400 rpm
